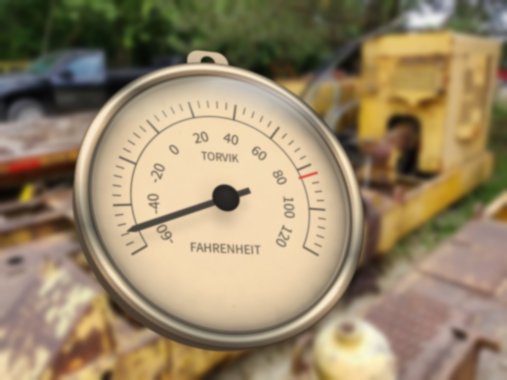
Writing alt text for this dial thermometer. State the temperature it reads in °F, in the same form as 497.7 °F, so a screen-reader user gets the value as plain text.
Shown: -52 °F
